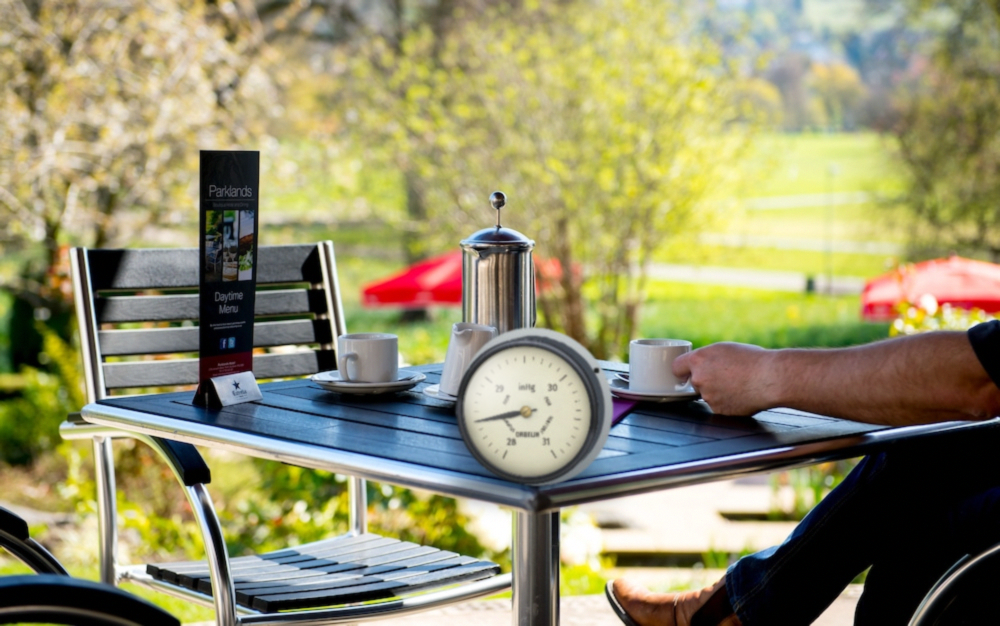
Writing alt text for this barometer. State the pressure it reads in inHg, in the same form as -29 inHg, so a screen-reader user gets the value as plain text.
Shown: 28.5 inHg
